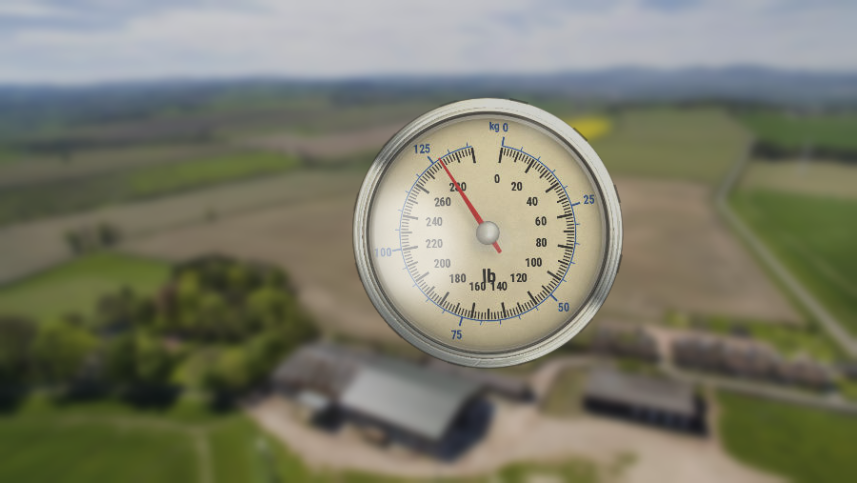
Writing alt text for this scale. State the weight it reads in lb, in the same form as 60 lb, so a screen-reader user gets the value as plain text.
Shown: 280 lb
